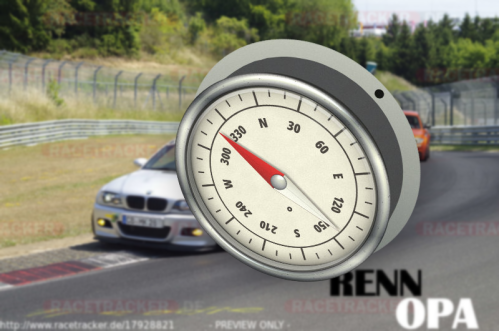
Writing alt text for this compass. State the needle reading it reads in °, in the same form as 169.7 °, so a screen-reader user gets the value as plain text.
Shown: 320 °
